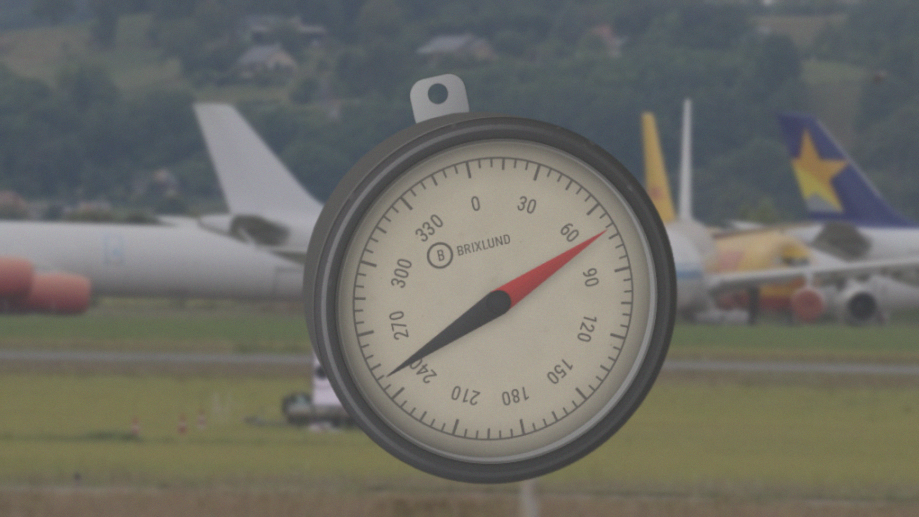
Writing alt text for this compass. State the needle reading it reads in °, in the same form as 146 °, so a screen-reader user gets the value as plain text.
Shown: 70 °
